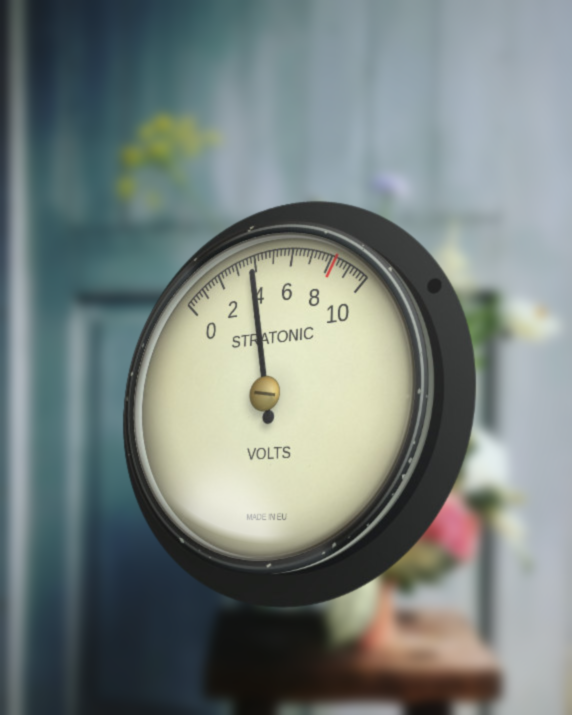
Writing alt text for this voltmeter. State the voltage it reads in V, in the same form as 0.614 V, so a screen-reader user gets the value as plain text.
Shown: 4 V
